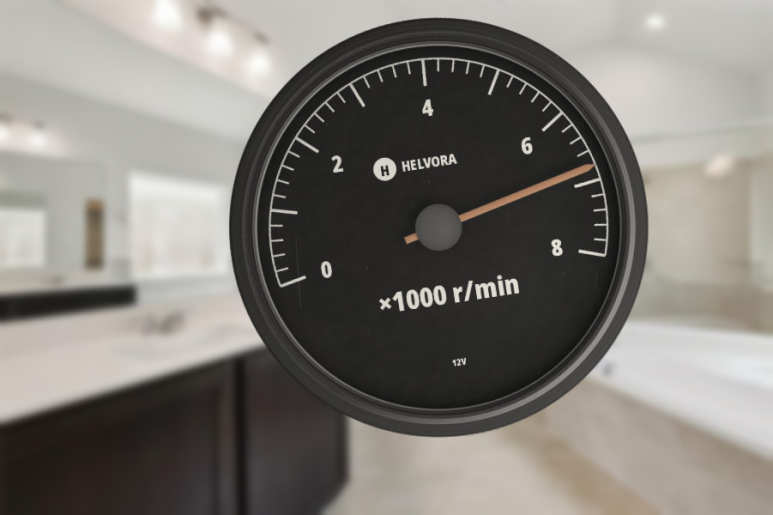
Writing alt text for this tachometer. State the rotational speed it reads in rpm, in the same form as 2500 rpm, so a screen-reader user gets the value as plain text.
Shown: 6800 rpm
